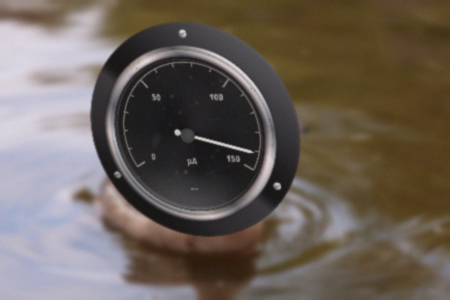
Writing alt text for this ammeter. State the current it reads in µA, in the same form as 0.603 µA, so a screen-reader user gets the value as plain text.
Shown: 140 µA
